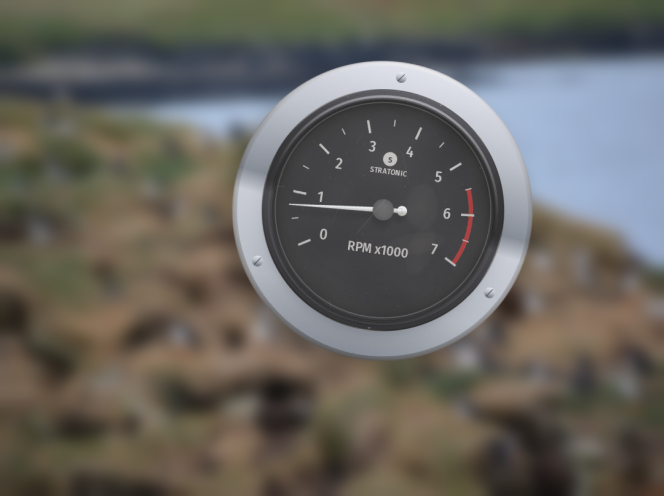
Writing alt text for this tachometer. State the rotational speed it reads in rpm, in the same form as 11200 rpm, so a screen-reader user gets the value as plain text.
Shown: 750 rpm
